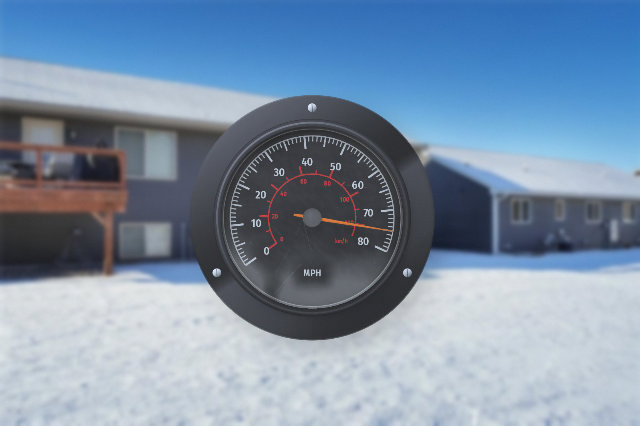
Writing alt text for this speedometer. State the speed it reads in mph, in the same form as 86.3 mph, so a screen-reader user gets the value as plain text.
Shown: 75 mph
